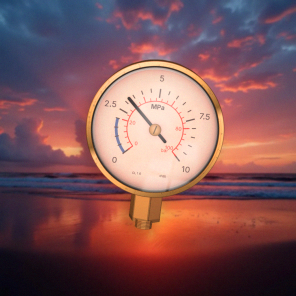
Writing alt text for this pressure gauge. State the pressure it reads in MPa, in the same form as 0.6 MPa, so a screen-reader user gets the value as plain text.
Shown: 3.25 MPa
